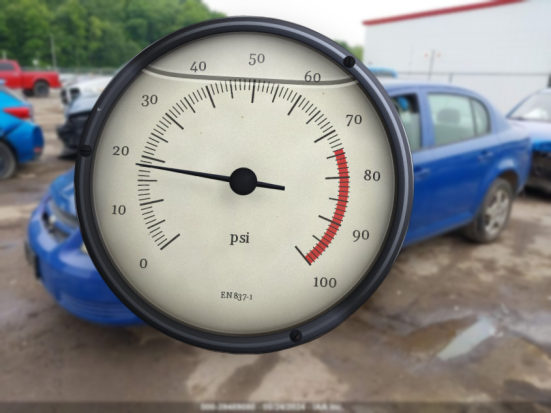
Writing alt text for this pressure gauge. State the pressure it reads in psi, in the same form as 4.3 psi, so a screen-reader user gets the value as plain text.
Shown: 18 psi
